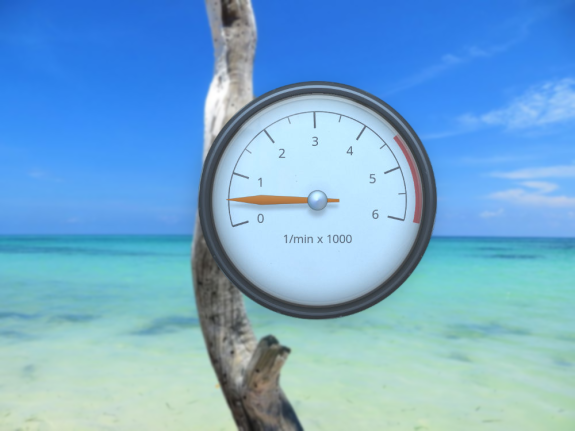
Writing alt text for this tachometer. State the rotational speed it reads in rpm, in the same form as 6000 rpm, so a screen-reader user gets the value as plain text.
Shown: 500 rpm
